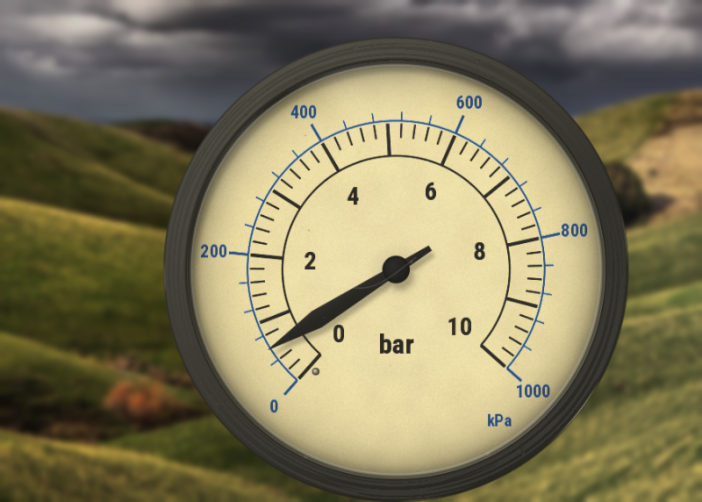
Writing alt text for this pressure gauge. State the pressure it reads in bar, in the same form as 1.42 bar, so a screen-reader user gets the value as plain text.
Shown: 0.6 bar
